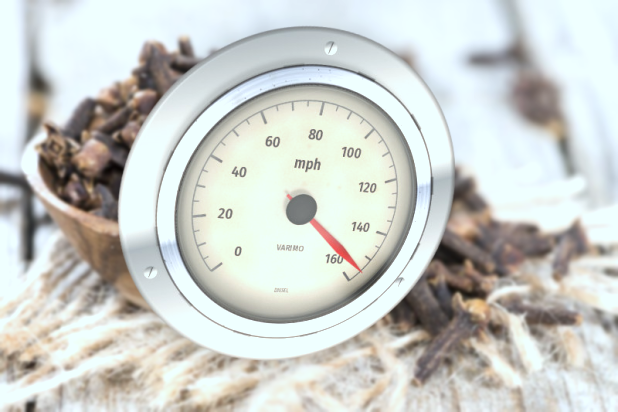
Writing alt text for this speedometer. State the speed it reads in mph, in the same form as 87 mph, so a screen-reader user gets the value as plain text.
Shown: 155 mph
